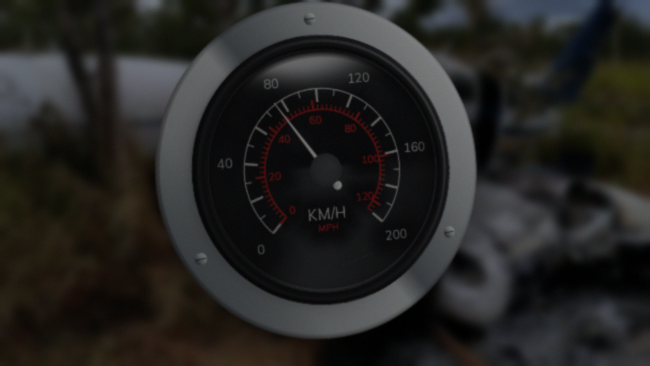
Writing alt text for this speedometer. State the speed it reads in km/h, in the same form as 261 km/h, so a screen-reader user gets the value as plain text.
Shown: 75 km/h
